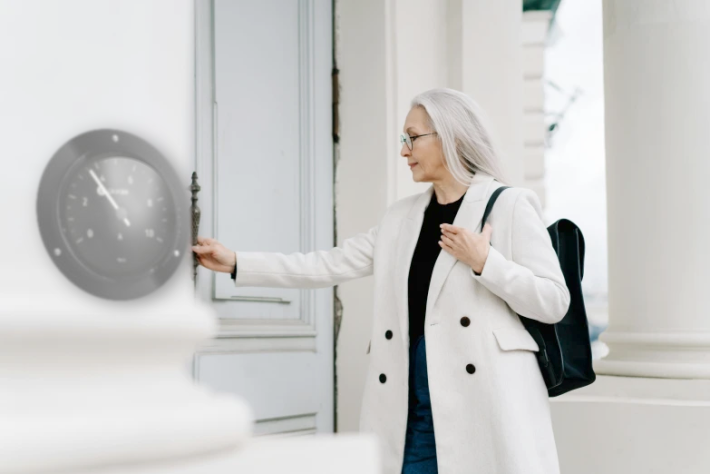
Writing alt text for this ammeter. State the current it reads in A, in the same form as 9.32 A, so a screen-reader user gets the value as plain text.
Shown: 3.5 A
